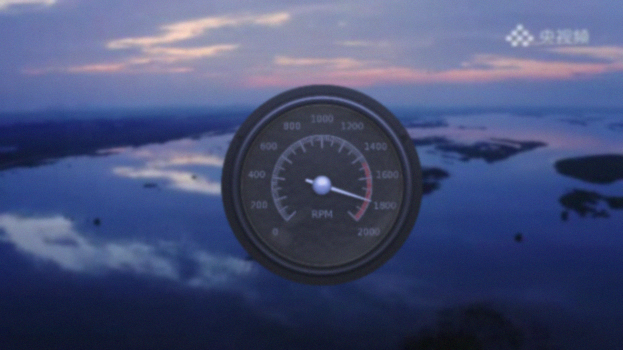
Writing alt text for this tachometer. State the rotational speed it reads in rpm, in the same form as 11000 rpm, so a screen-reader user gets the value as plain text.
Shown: 1800 rpm
